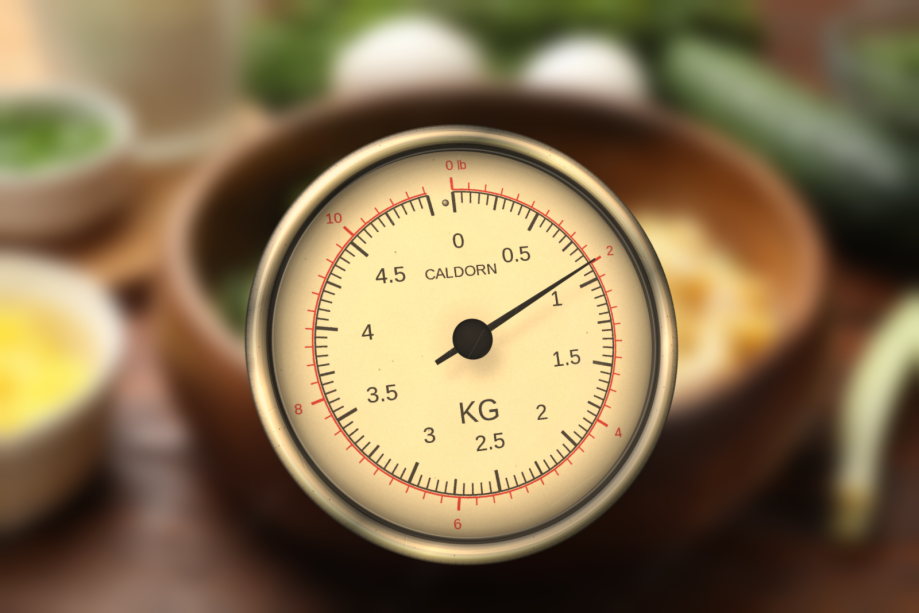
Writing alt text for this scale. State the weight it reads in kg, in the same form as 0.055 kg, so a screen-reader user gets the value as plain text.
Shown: 0.9 kg
